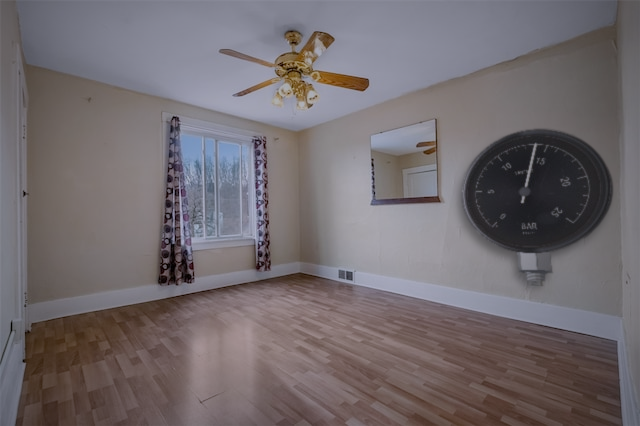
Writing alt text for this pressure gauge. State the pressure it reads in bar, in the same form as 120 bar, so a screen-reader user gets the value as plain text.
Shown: 14 bar
